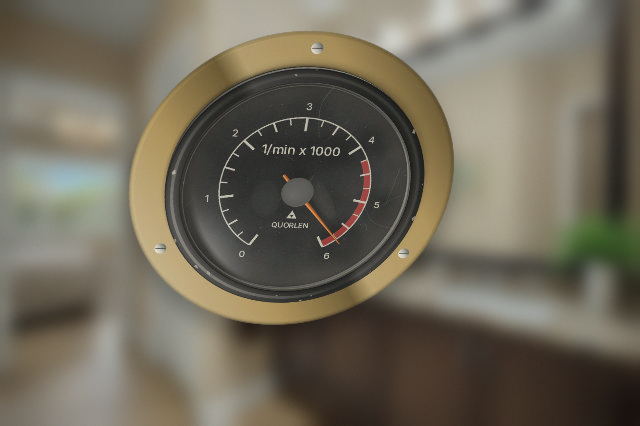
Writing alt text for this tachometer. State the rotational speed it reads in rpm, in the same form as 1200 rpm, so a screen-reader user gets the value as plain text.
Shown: 5750 rpm
